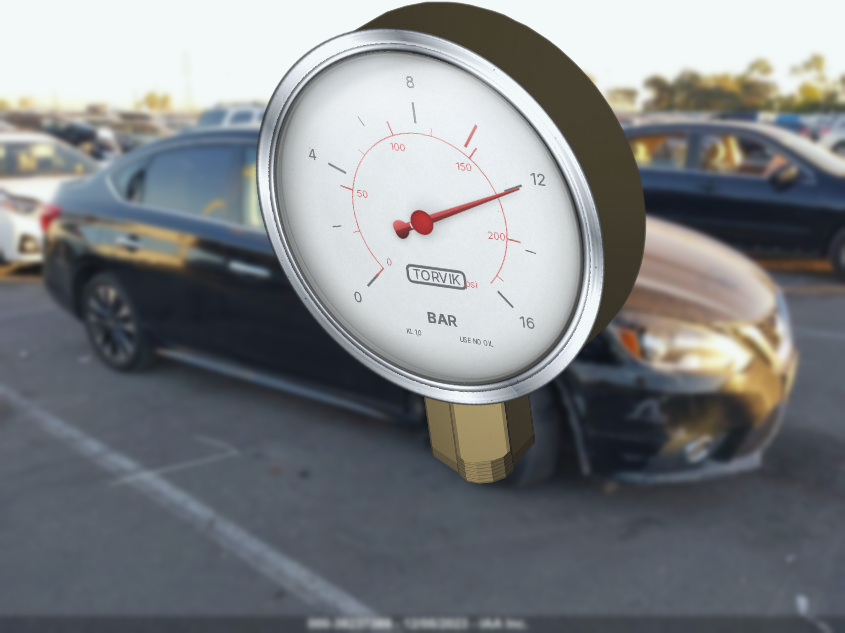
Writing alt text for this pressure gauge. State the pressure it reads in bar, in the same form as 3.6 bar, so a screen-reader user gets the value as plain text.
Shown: 12 bar
